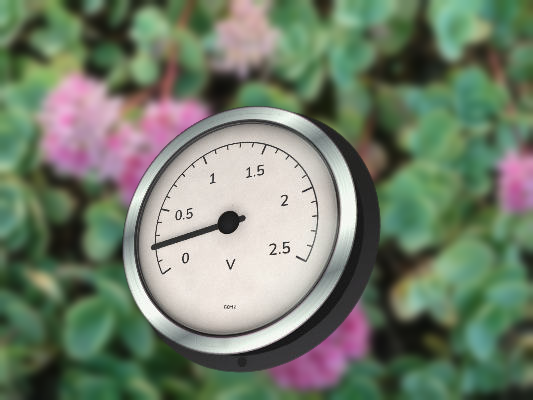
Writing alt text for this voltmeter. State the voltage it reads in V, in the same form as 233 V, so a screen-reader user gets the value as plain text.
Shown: 0.2 V
